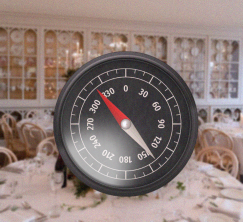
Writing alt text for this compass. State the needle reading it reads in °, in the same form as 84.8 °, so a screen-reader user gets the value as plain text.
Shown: 320 °
